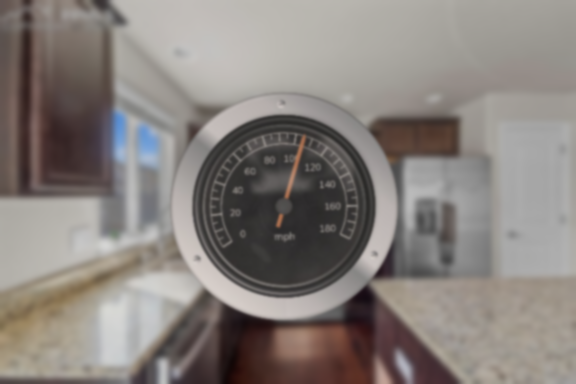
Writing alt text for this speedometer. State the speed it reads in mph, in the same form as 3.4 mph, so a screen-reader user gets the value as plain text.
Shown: 105 mph
